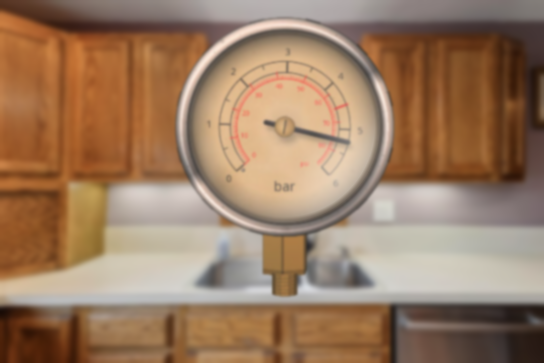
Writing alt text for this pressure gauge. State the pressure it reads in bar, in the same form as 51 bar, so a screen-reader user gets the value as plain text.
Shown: 5.25 bar
